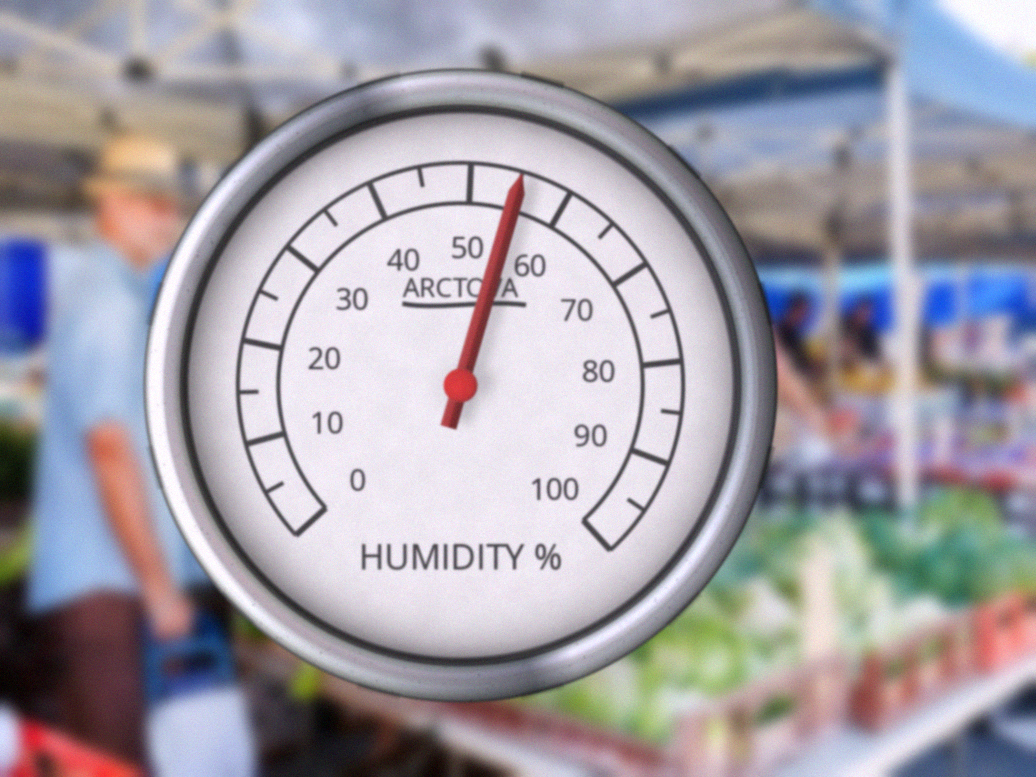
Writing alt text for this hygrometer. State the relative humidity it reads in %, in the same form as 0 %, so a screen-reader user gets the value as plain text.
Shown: 55 %
